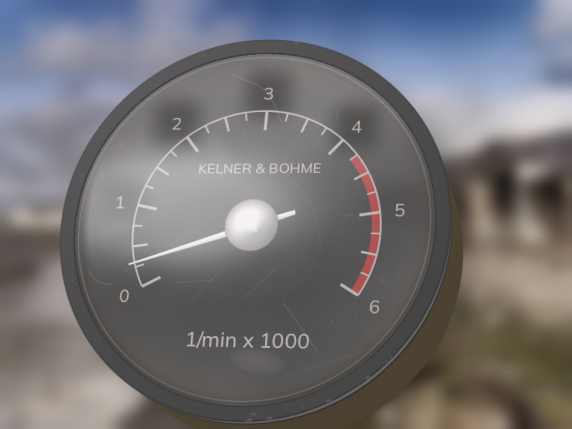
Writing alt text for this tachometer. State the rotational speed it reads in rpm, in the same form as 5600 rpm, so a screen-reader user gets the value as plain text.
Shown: 250 rpm
